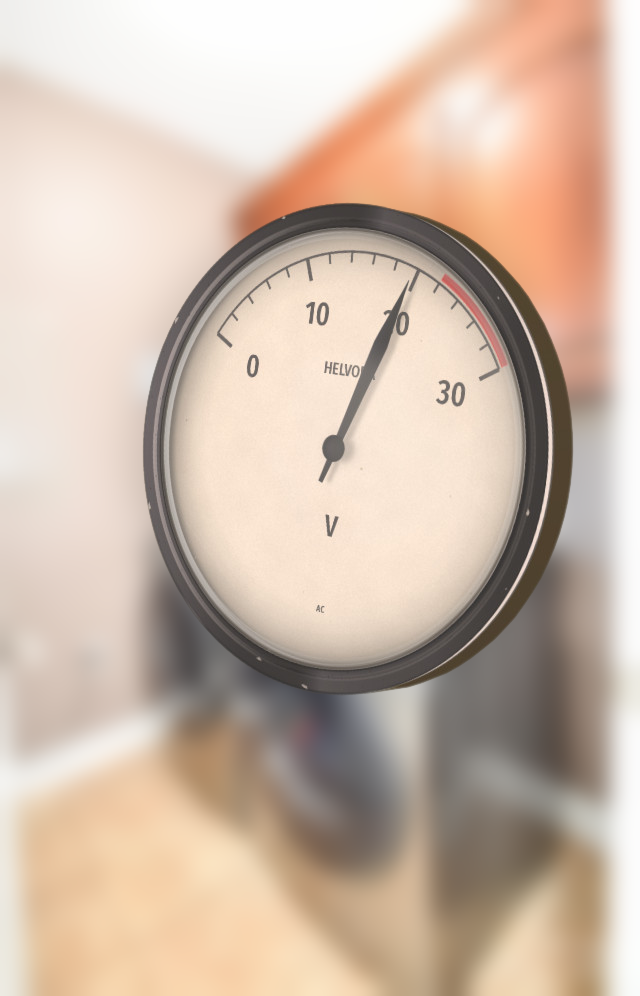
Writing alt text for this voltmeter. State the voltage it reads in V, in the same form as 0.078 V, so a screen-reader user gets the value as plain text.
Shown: 20 V
